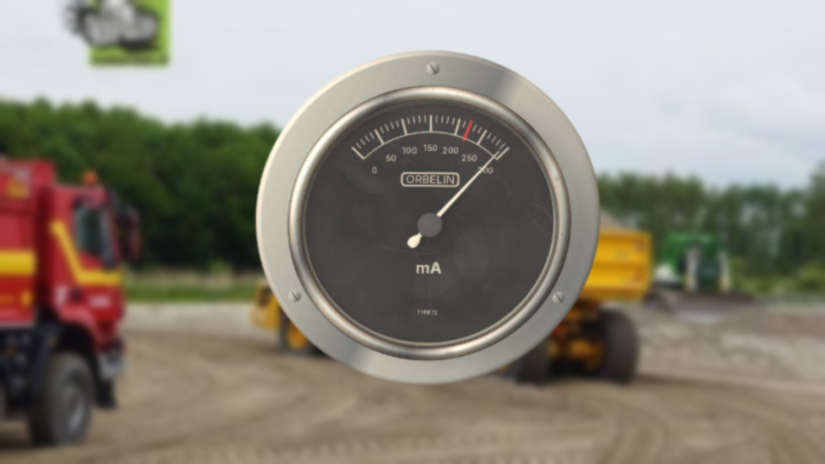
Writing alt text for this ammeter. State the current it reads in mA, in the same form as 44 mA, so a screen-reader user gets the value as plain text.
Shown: 290 mA
